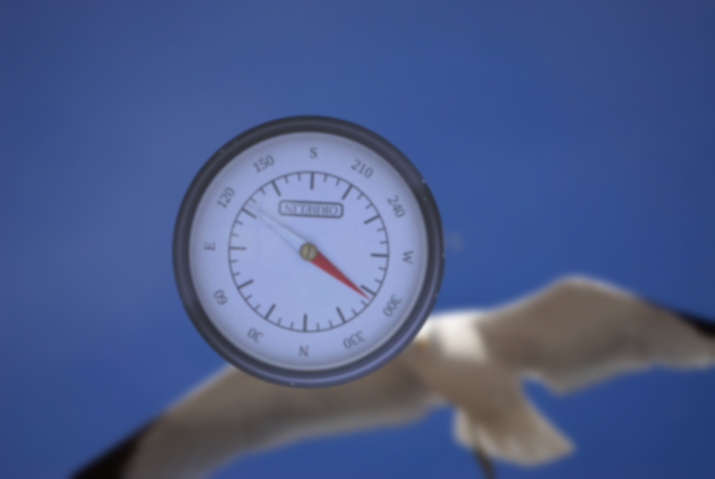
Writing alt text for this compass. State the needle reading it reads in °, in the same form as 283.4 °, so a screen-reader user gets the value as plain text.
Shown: 305 °
